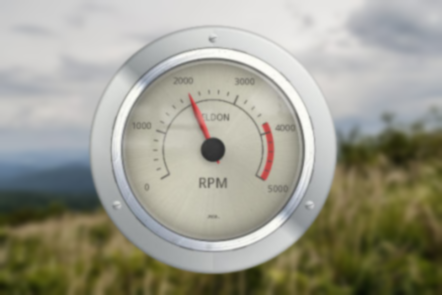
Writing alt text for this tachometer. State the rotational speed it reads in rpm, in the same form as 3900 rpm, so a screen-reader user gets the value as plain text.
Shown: 2000 rpm
